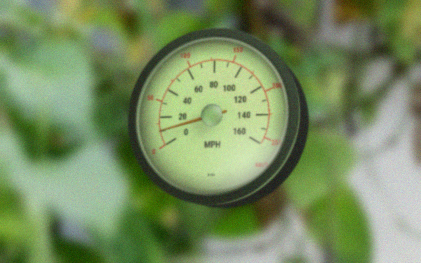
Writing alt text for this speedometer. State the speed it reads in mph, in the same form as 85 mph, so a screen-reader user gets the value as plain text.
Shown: 10 mph
